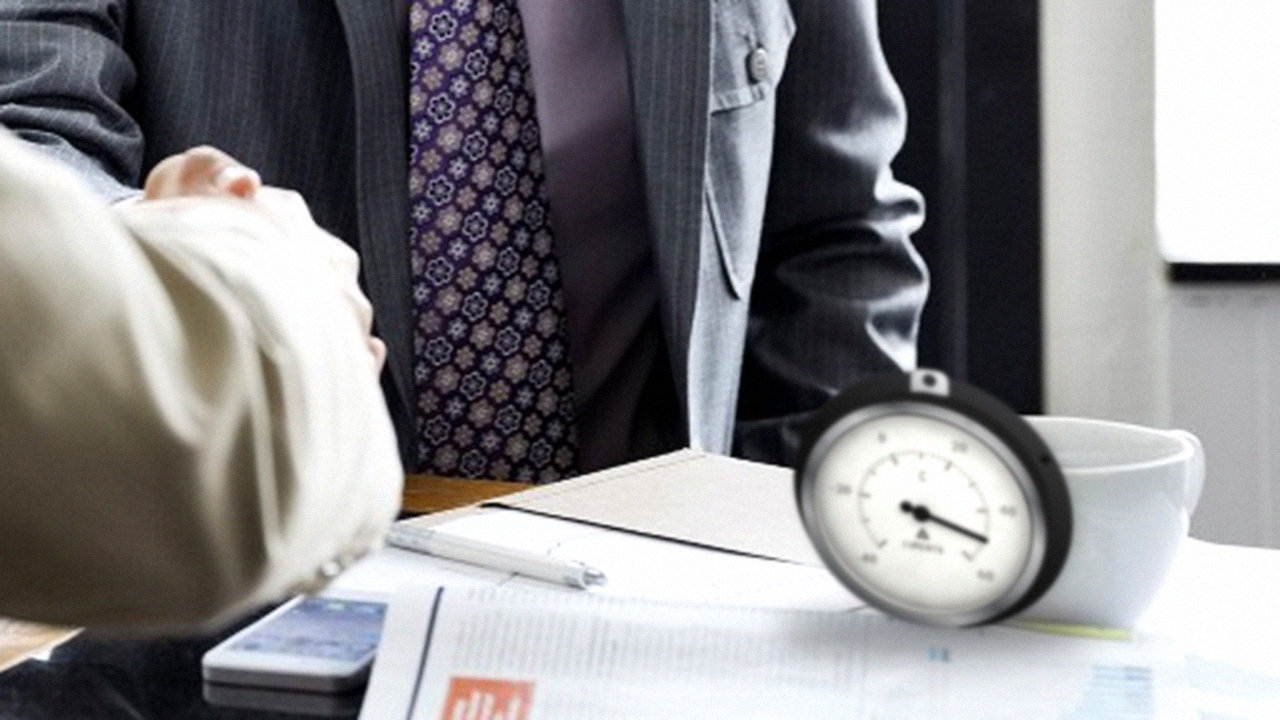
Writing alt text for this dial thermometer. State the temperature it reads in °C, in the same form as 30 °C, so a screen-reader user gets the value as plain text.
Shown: 50 °C
